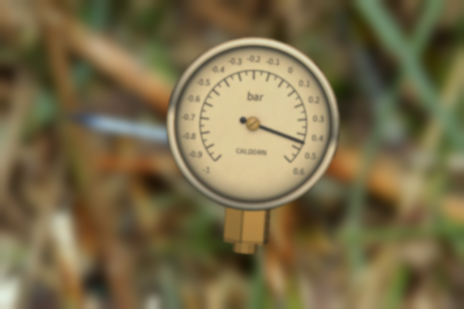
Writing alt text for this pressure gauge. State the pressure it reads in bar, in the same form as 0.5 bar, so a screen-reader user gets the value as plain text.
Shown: 0.45 bar
